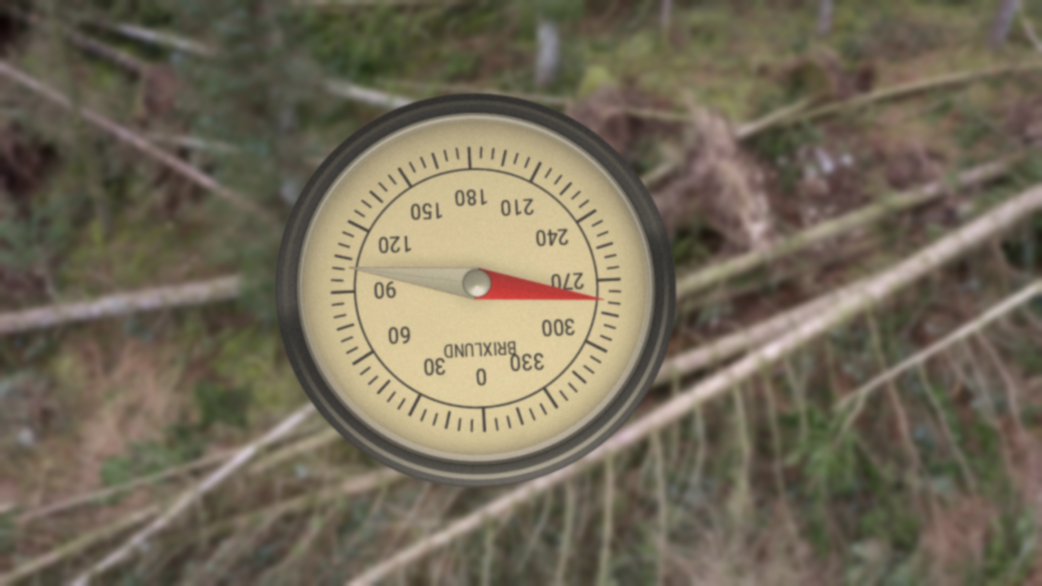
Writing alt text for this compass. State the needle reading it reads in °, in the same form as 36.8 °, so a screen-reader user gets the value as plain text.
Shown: 280 °
